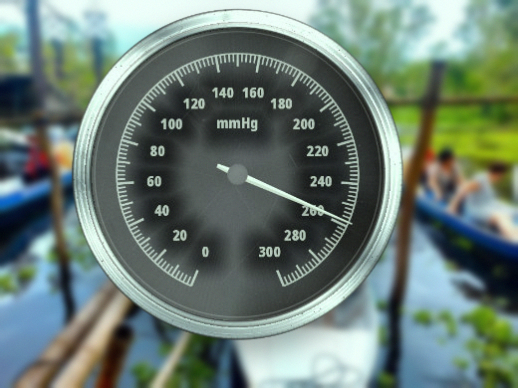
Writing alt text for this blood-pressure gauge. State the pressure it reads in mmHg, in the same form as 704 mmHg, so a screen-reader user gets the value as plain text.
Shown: 258 mmHg
